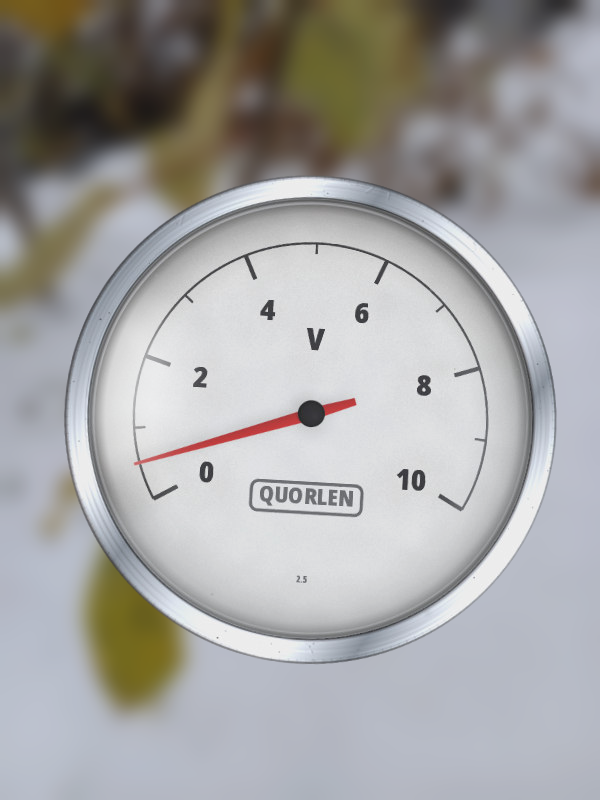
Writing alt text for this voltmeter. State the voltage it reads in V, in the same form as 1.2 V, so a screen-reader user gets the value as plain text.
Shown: 0.5 V
